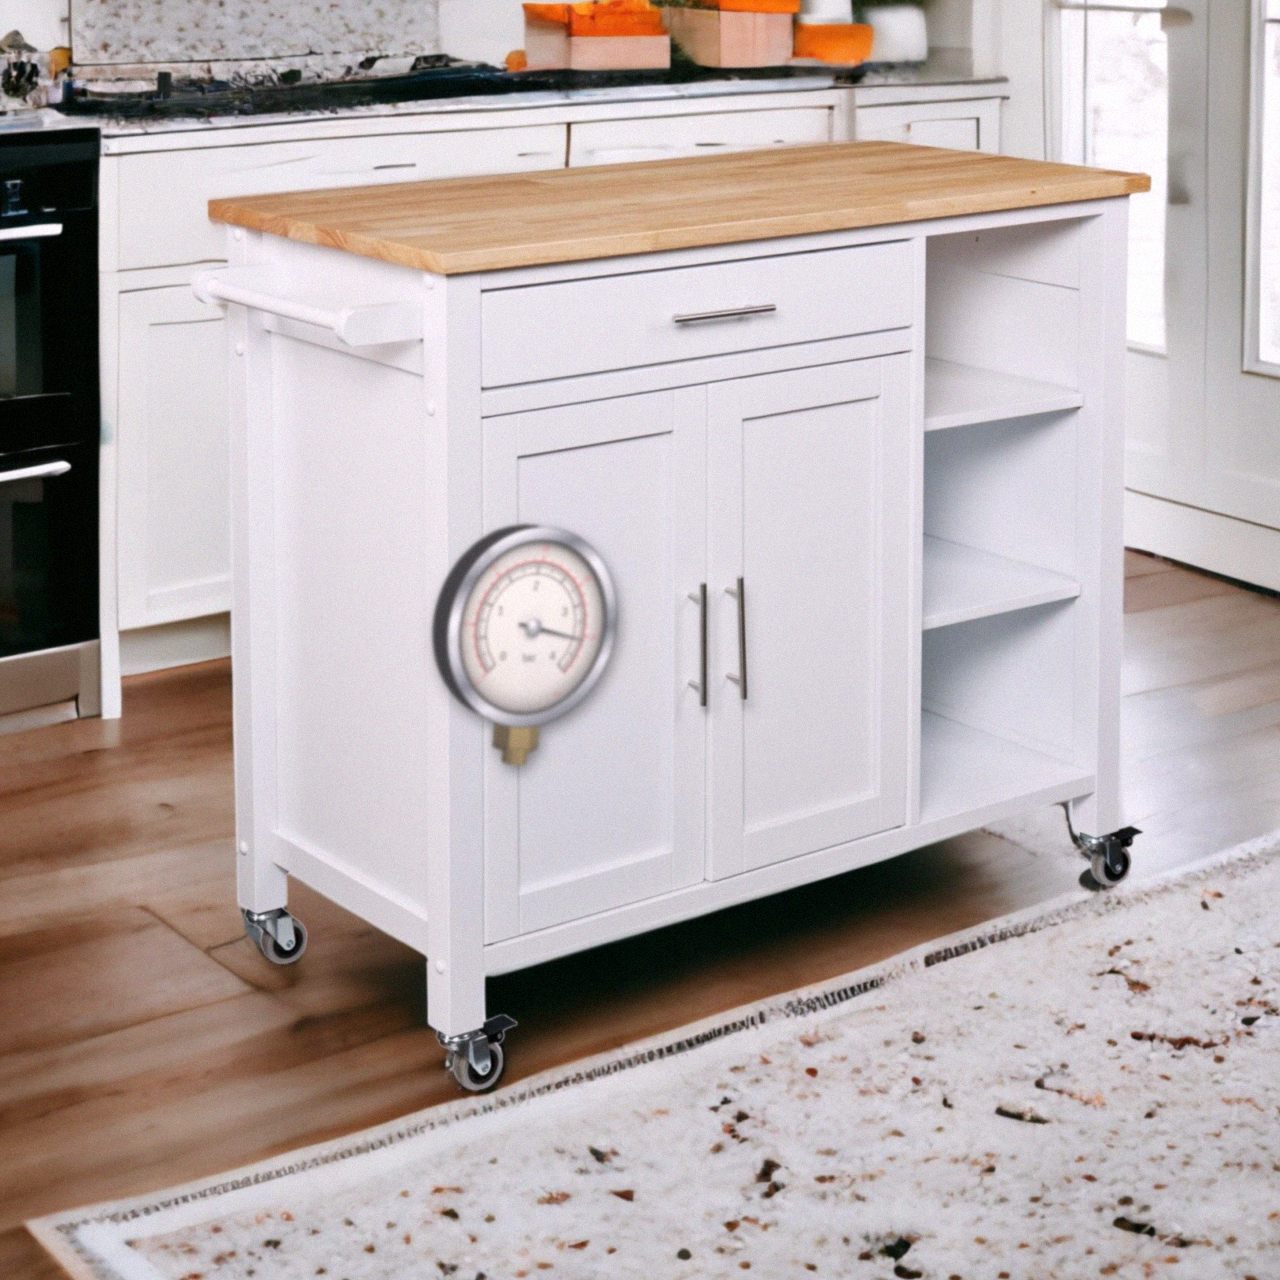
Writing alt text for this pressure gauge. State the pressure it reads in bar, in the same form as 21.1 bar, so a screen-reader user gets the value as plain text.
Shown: 3.5 bar
